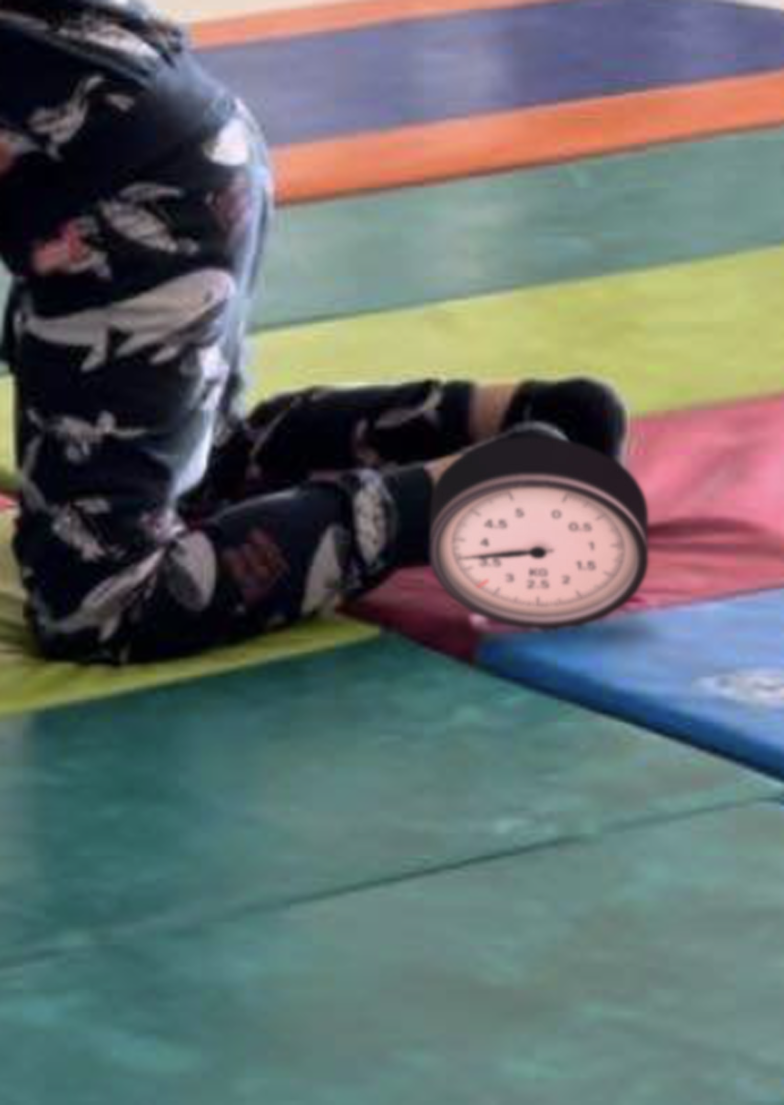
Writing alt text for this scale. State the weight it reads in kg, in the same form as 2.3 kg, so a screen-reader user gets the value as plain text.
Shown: 3.75 kg
